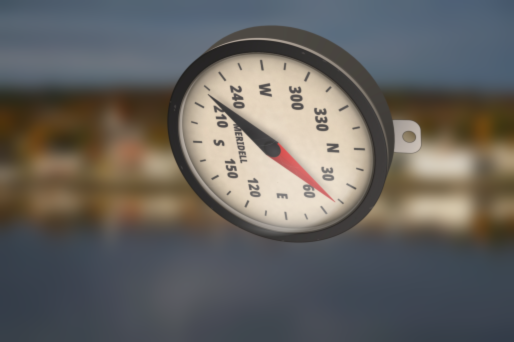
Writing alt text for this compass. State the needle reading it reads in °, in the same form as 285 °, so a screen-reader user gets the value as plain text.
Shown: 45 °
